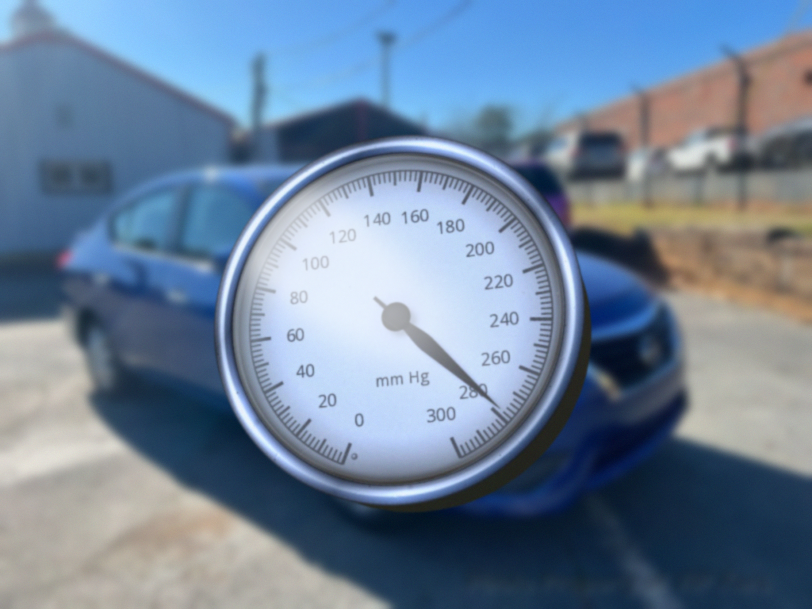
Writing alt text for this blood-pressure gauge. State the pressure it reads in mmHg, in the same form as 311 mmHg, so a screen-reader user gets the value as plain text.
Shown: 278 mmHg
